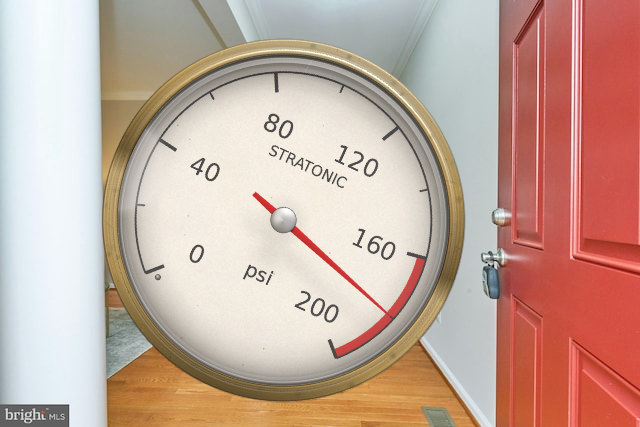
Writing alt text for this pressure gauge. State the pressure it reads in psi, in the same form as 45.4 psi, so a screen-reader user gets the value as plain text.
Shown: 180 psi
